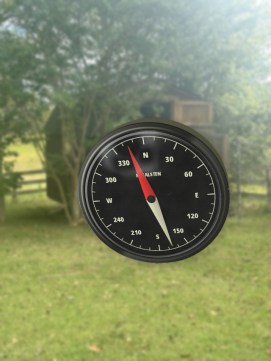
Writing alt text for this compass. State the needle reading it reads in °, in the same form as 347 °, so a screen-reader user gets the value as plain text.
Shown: 345 °
